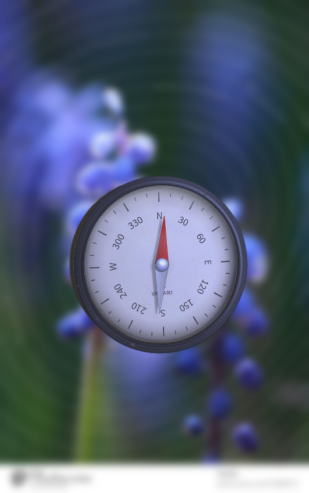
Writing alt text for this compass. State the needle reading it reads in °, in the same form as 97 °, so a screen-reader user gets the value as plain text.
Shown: 5 °
